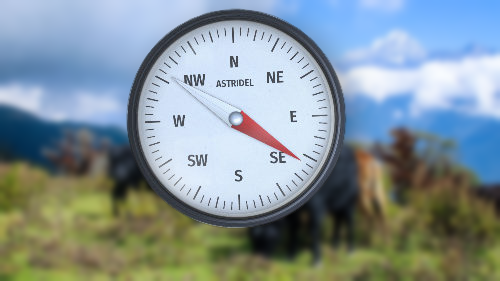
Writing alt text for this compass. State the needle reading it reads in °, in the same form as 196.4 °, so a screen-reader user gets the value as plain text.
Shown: 125 °
